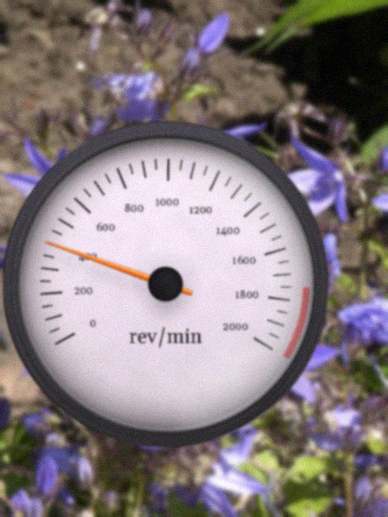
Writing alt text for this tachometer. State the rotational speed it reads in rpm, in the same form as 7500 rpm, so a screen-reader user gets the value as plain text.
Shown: 400 rpm
